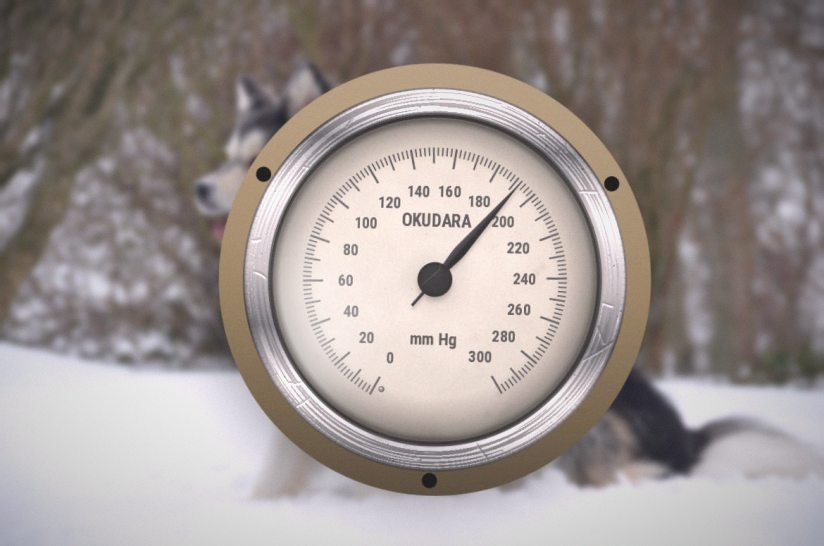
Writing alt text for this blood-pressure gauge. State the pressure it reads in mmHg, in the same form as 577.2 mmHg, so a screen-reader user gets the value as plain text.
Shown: 192 mmHg
